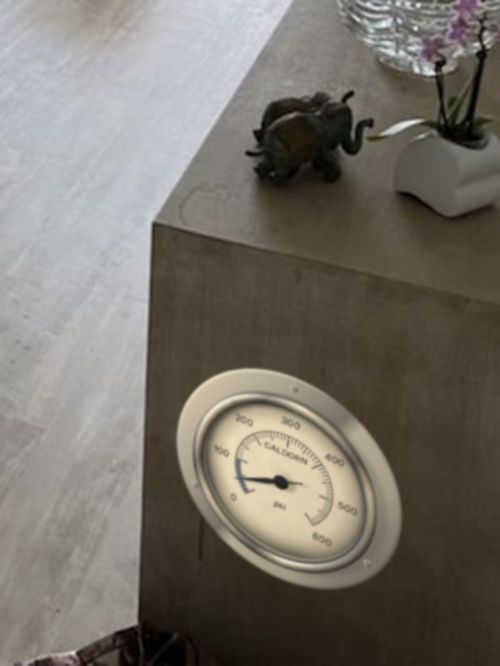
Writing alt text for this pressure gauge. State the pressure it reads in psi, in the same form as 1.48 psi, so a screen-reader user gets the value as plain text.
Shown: 50 psi
